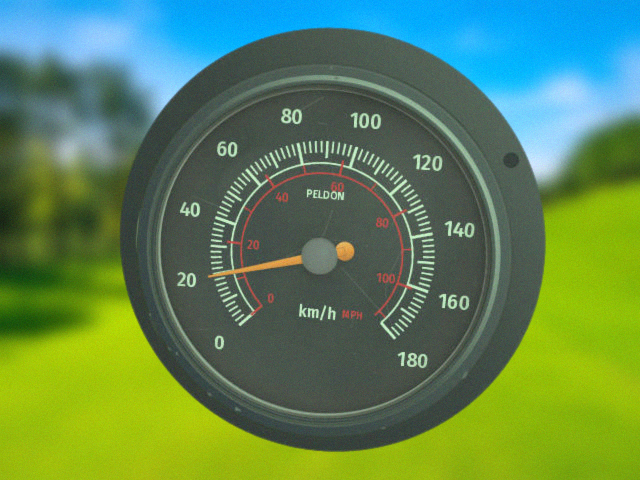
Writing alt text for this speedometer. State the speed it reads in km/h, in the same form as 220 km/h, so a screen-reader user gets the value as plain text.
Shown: 20 km/h
